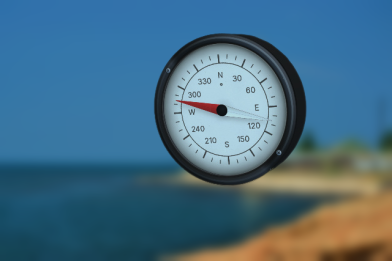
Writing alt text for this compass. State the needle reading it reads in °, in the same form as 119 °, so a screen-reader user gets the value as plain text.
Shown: 285 °
